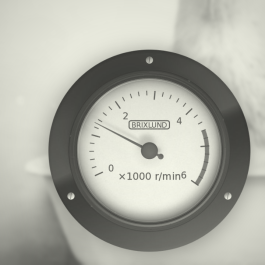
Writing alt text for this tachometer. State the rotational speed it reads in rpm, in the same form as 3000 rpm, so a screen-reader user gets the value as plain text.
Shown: 1300 rpm
